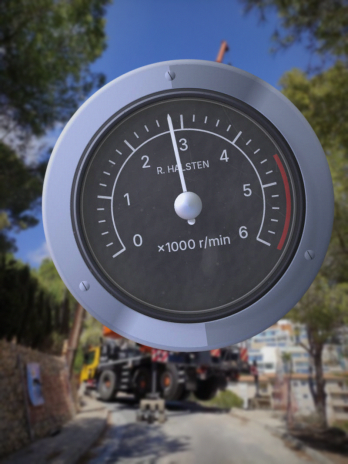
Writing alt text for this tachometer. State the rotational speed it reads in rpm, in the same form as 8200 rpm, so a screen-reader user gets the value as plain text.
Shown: 2800 rpm
